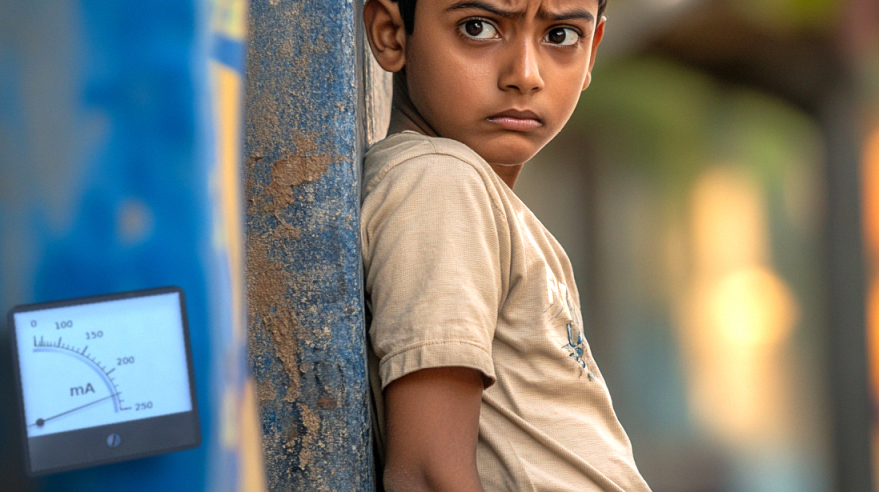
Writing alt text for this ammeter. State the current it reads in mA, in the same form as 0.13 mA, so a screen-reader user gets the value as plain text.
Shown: 230 mA
